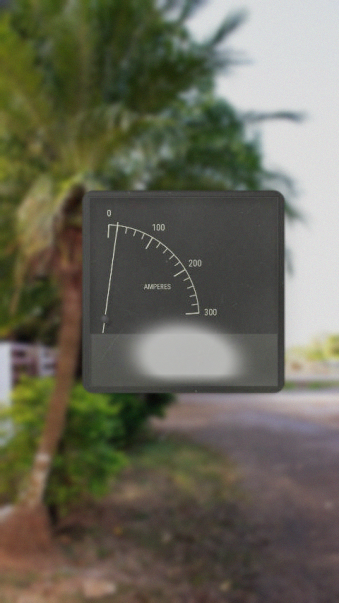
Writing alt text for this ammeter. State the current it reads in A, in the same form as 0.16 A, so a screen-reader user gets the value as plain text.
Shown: 20 A
